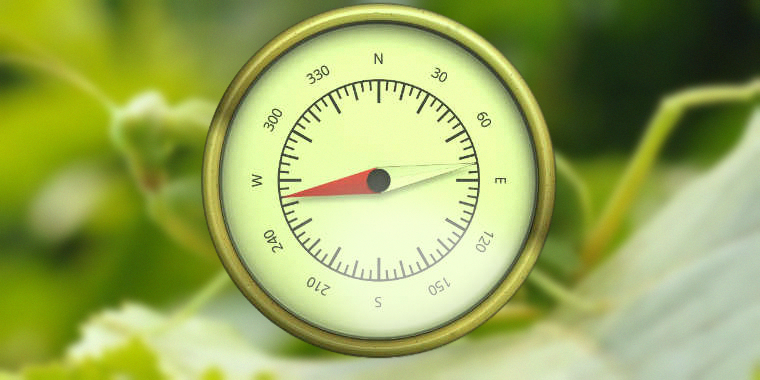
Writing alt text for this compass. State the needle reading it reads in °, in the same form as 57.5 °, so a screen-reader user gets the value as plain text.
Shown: 260 °
